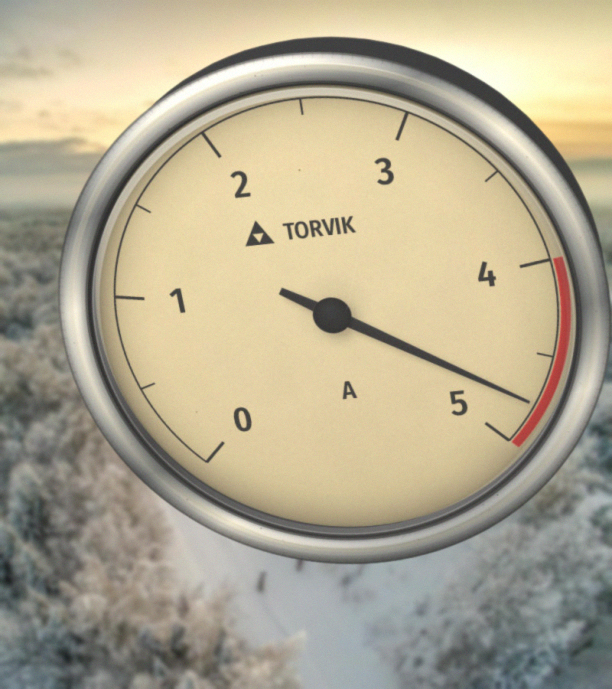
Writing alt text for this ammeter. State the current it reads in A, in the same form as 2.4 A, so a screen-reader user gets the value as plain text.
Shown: 4.75 A
